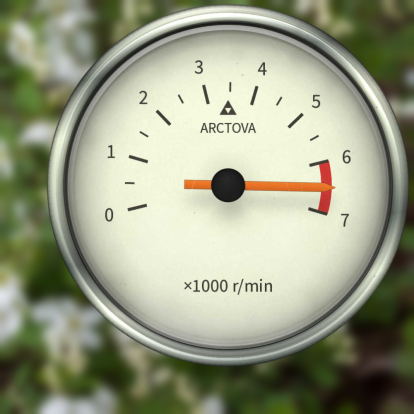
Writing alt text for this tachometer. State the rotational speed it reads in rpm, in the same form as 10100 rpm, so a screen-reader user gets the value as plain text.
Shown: 6500 rpm
